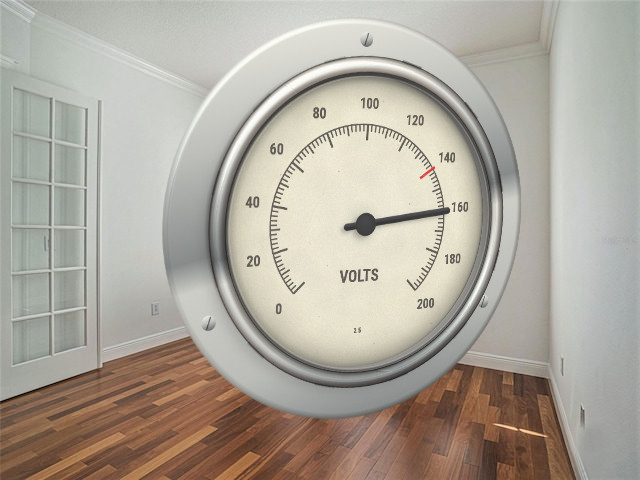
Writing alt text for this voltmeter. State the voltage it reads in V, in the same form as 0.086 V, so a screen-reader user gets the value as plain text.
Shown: 160 V
